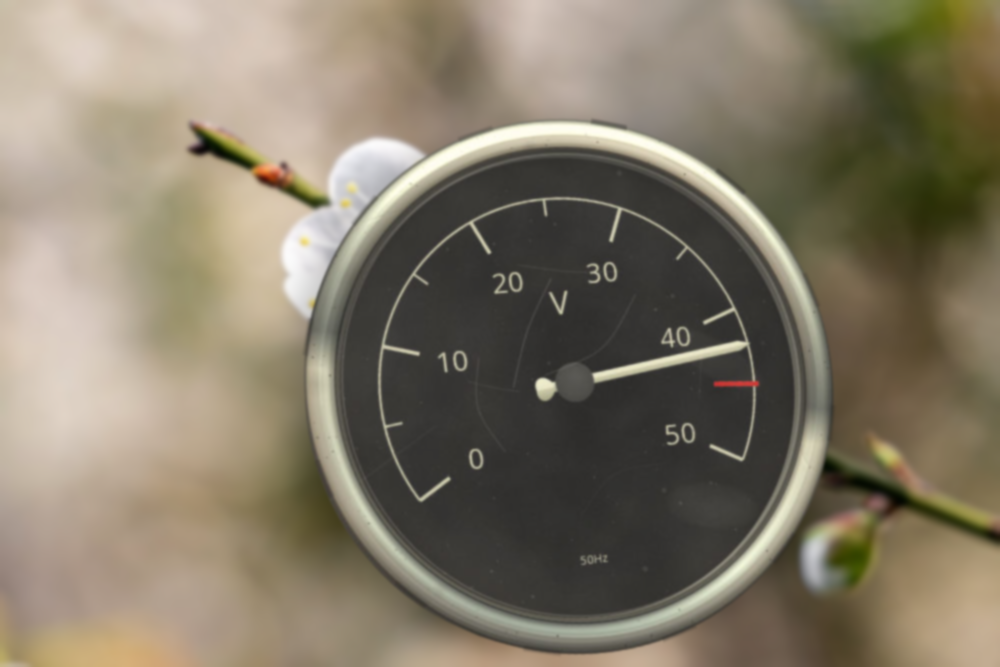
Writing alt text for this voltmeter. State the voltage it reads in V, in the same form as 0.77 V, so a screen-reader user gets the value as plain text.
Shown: 42.5 V
